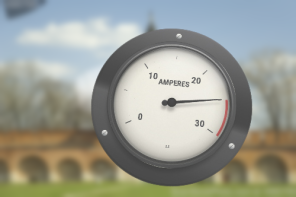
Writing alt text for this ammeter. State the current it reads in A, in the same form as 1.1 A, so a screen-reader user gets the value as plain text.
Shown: 25 A
